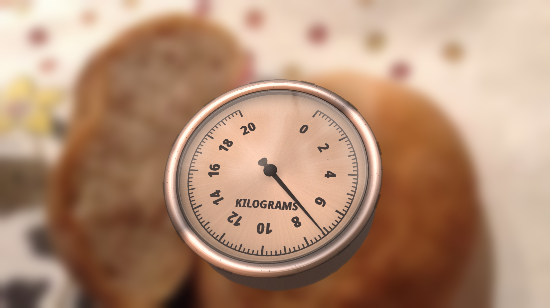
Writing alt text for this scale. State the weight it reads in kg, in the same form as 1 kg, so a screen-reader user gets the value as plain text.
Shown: 7.2 kg
